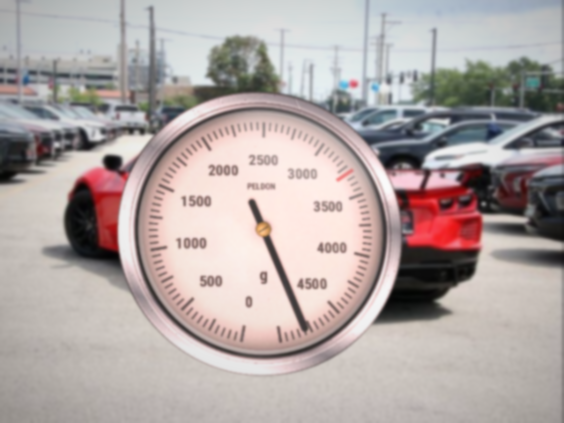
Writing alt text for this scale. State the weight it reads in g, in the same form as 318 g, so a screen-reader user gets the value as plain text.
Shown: 4800 g
